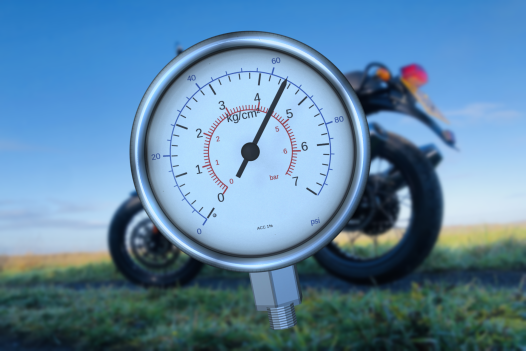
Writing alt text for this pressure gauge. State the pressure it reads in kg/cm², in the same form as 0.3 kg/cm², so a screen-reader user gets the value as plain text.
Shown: 4.5 kg/cm²
